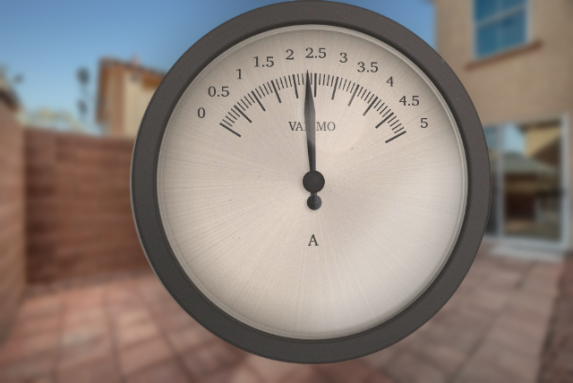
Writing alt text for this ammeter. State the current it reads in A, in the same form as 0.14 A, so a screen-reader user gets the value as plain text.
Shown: 2.3 A
